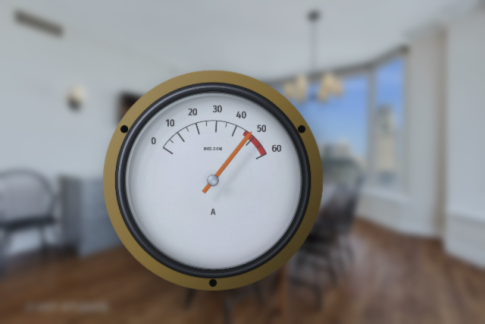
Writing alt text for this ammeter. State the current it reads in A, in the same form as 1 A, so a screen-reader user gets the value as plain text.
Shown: 47.5 A
